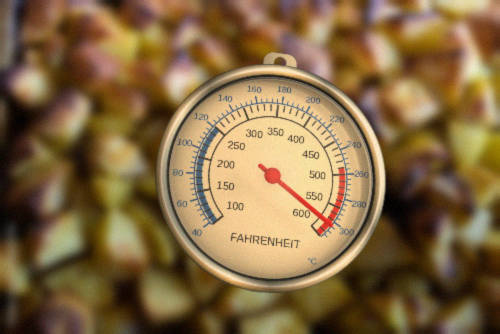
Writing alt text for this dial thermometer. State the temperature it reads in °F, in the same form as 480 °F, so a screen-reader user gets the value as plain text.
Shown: 580 °F
